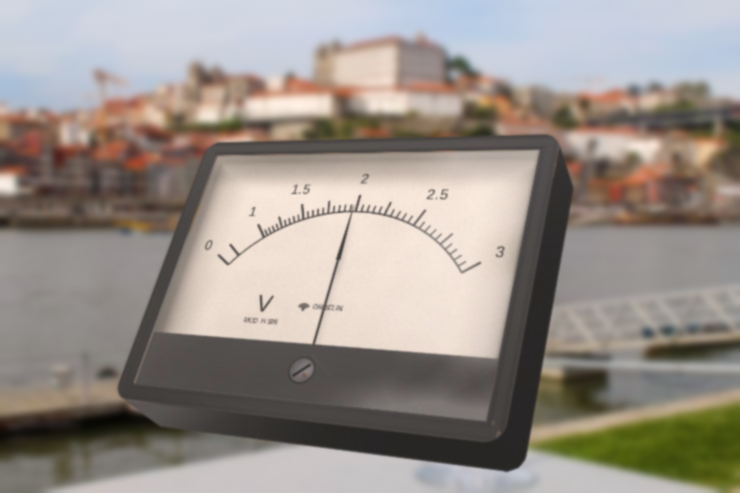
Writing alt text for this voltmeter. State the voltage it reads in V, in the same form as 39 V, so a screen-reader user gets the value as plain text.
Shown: 2 V
